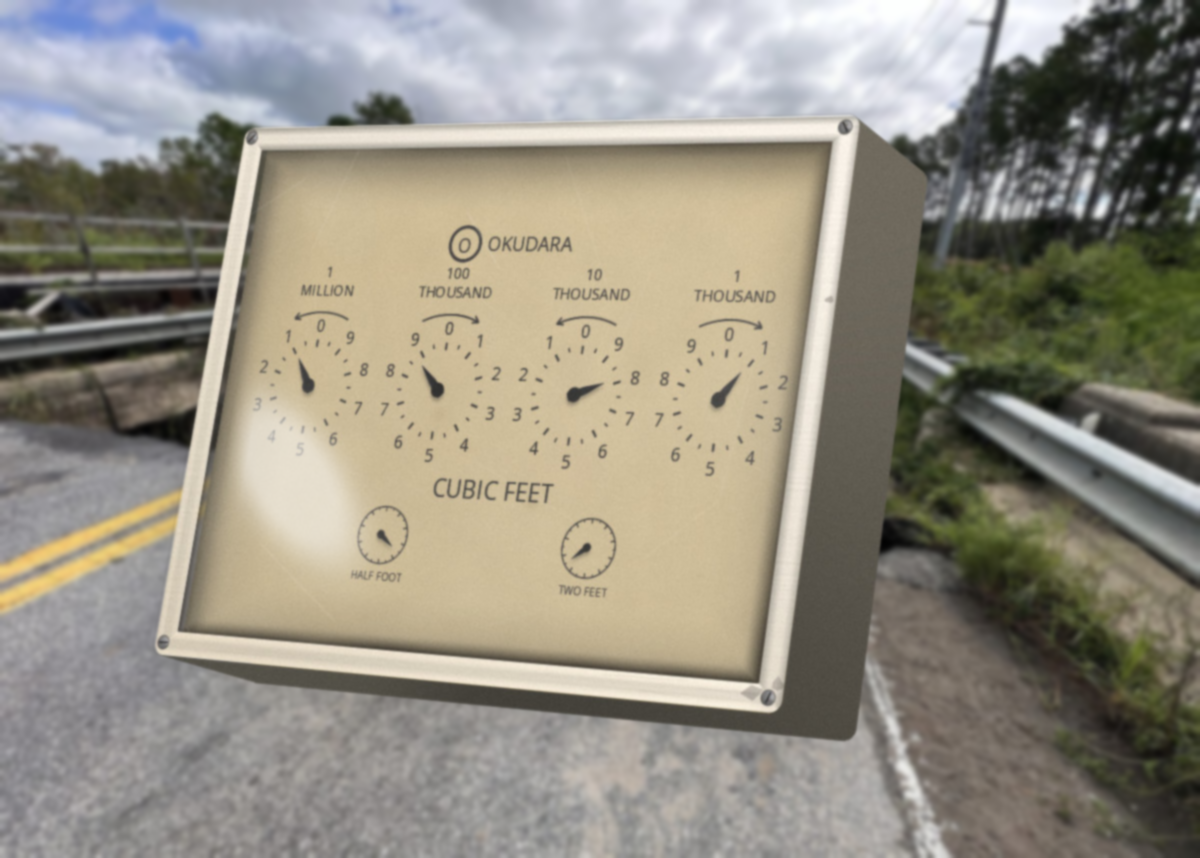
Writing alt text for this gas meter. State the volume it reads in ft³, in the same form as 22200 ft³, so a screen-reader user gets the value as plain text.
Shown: 88100 ft³
